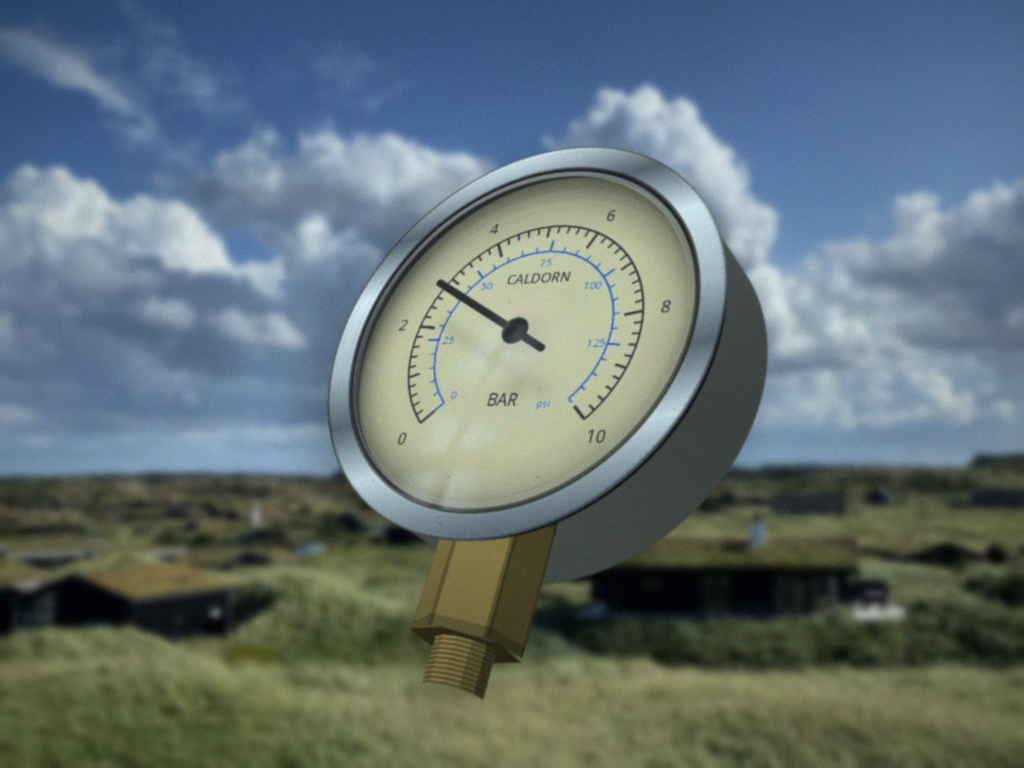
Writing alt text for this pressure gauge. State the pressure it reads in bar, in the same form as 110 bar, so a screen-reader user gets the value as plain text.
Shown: 2.8 bar
